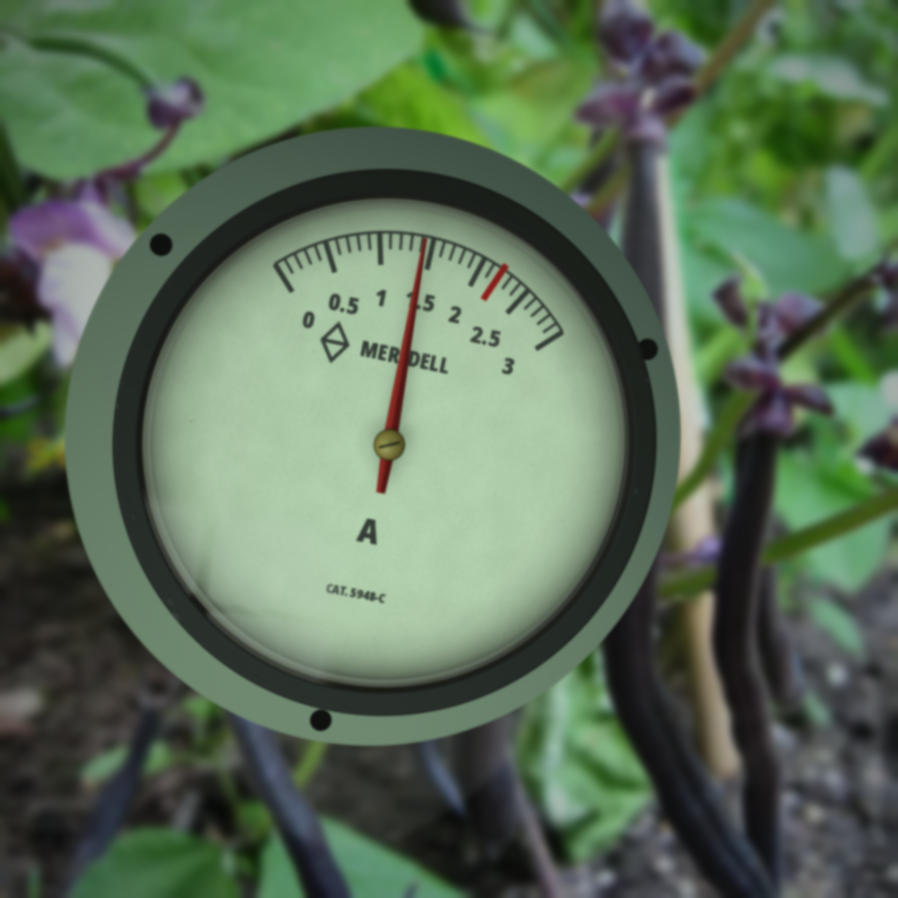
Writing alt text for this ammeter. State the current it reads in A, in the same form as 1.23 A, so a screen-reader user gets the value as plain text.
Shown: 1.4 A
